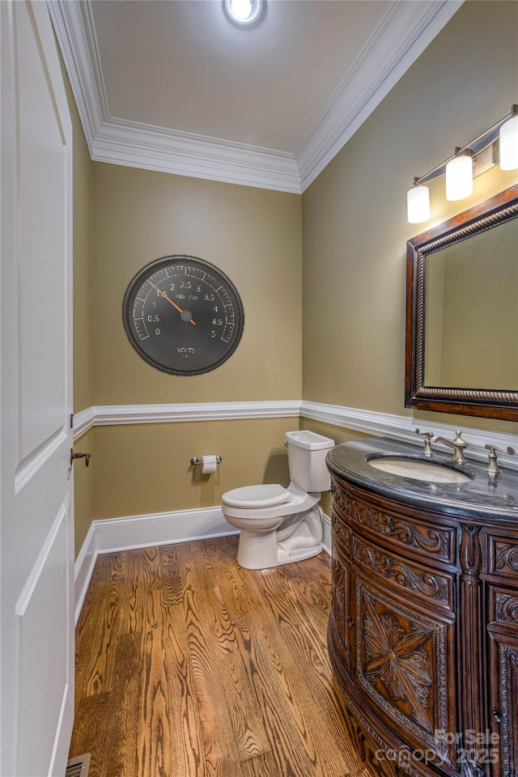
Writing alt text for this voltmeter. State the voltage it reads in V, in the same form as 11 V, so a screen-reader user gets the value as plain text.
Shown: 1.5 V
